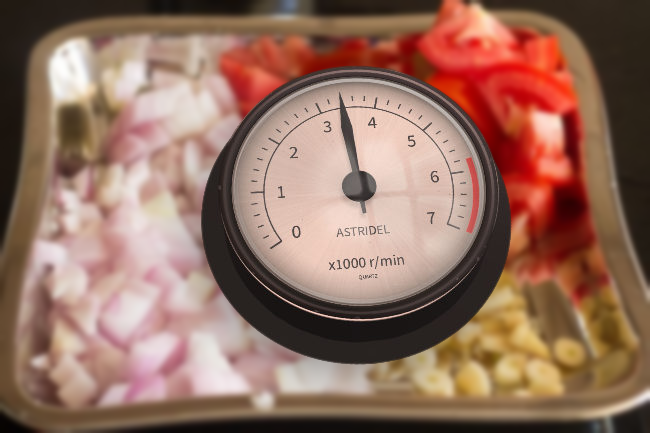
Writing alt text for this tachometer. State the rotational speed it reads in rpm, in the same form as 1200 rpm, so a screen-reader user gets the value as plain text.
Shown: 3400 rpm
